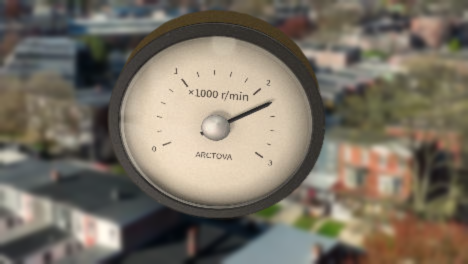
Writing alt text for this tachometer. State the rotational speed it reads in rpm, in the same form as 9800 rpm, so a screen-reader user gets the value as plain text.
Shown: 2200 rpm
